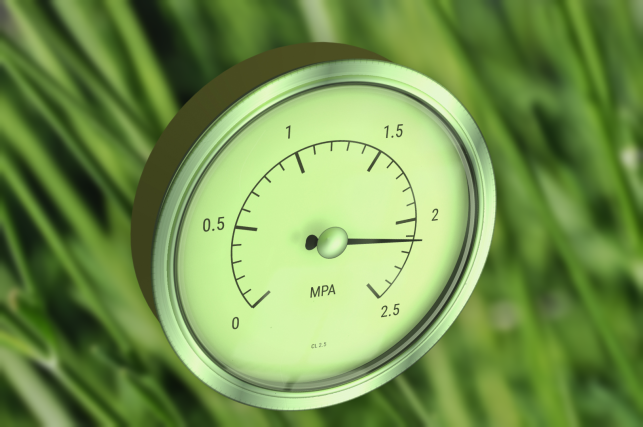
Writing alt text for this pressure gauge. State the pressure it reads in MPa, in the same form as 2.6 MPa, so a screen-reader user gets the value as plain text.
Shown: 2.1 MPa
